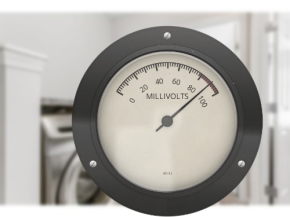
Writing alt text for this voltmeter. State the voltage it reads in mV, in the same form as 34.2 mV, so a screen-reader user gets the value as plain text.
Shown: 90 mV
